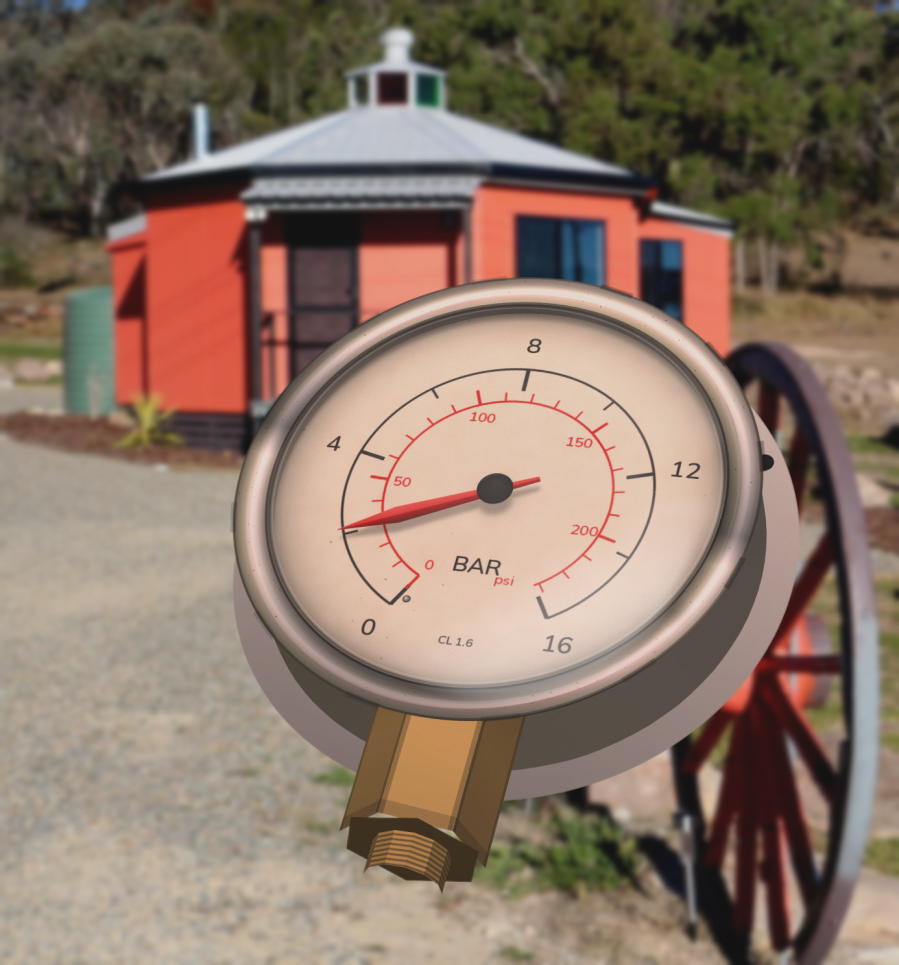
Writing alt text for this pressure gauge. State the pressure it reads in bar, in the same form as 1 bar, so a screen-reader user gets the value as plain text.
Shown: 2 bar
